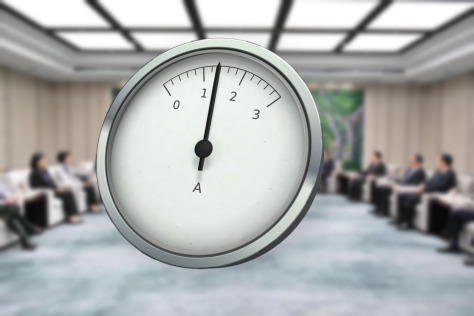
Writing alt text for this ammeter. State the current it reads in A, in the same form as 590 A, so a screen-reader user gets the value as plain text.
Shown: 1.4 A
